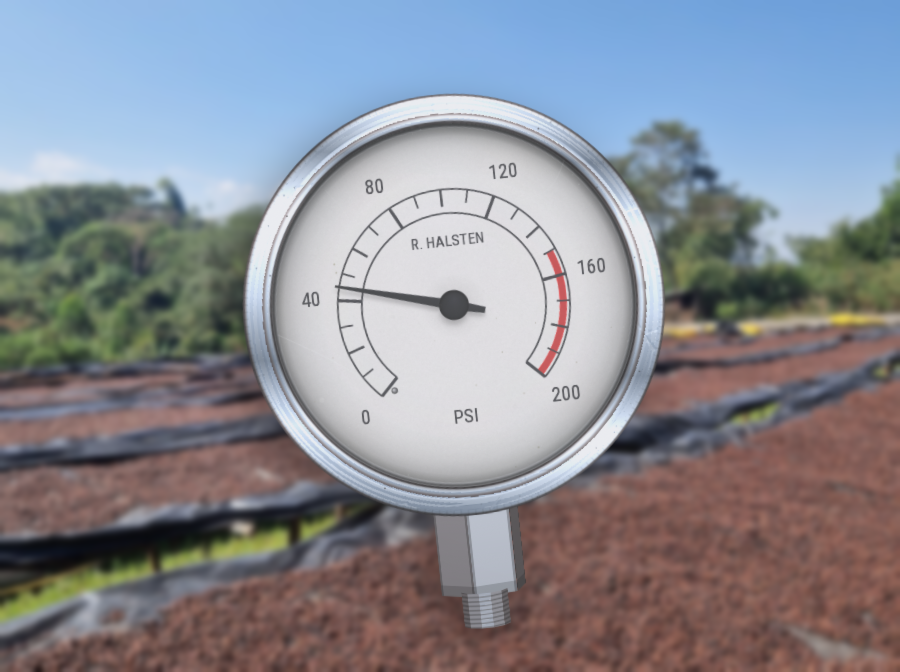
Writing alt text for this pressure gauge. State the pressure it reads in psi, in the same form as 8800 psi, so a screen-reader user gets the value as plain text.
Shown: 45 psi
